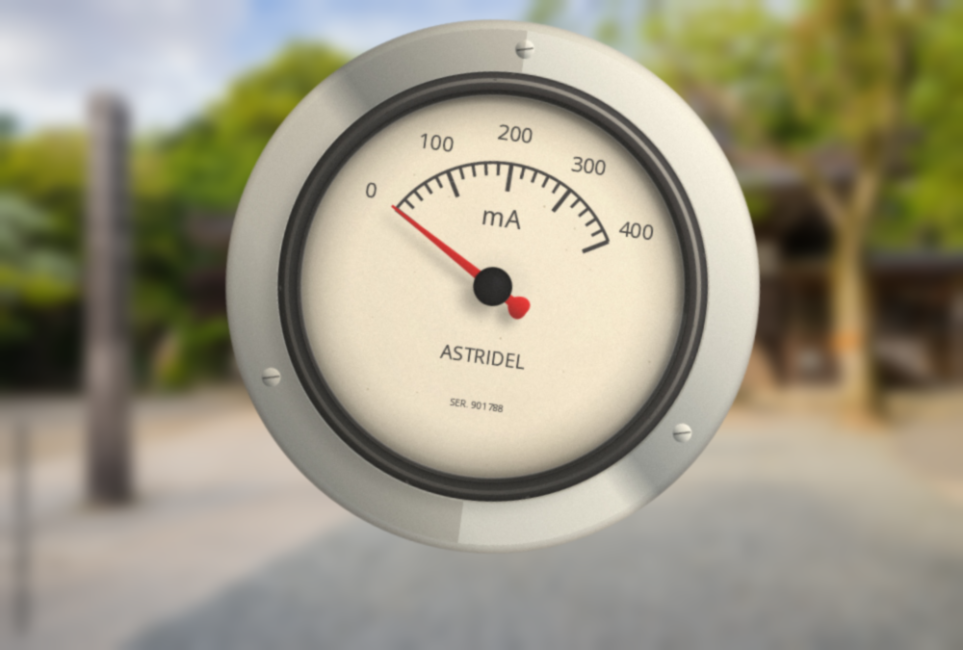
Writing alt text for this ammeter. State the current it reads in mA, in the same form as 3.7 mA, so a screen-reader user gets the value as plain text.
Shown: 0 mA
